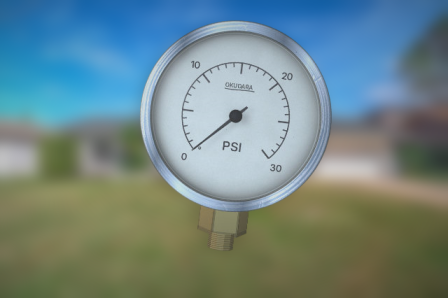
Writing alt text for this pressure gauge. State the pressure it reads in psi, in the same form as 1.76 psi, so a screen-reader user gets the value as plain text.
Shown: 0 psi
